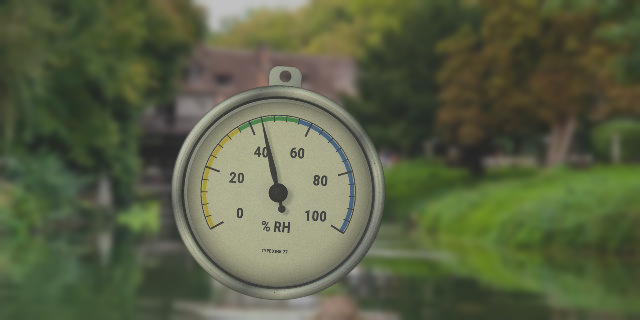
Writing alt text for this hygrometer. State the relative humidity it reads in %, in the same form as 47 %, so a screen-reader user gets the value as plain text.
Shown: 44 %
